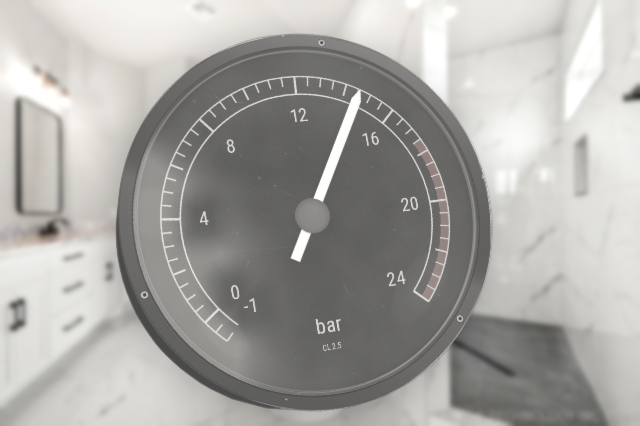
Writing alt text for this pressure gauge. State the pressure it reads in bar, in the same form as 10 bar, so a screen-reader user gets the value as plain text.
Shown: 14.5 bar
